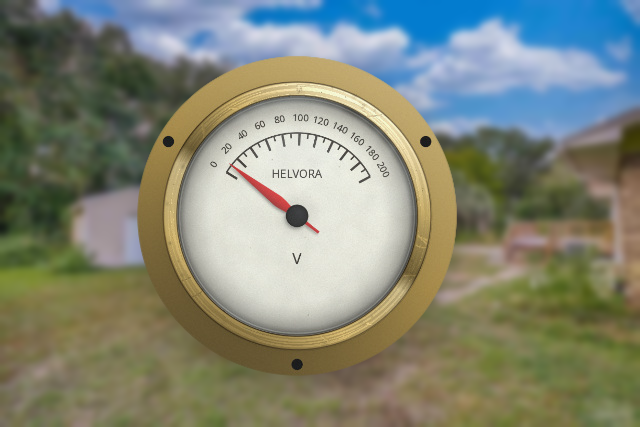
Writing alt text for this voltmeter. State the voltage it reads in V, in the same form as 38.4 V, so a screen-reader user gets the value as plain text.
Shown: 10 V
